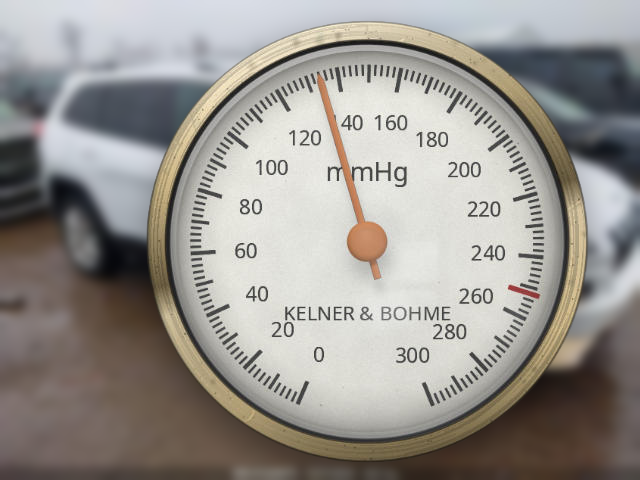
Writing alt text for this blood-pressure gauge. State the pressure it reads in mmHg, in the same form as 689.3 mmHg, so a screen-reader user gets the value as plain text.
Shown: 134 mmHg
